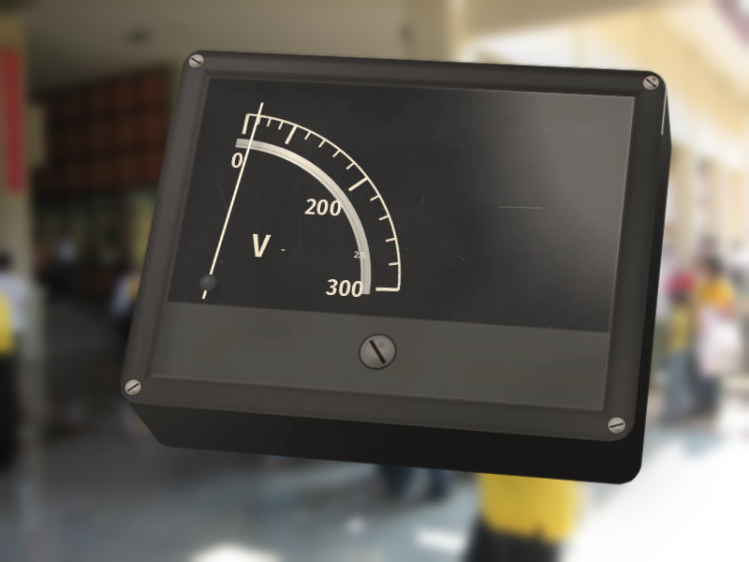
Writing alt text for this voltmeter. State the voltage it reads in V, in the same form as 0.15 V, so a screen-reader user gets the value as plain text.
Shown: 40 V
